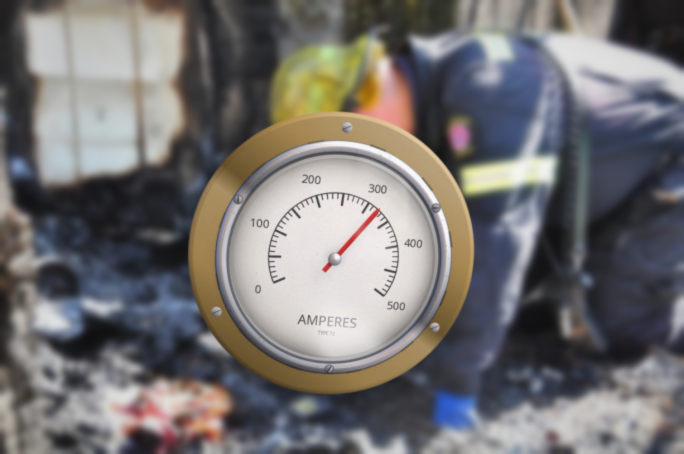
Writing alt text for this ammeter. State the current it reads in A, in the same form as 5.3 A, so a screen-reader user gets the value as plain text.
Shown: 320 A
